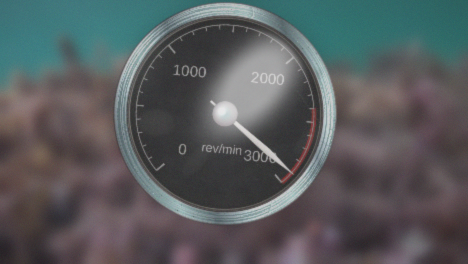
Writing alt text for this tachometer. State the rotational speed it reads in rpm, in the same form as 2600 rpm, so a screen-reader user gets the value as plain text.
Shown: 2900 rpm
